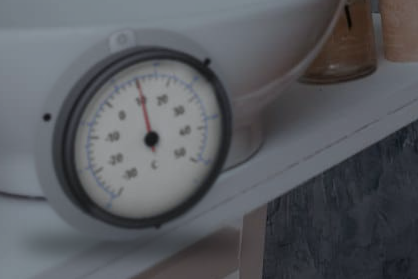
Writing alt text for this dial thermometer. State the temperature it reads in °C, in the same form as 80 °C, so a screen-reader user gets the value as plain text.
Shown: 10 °C
